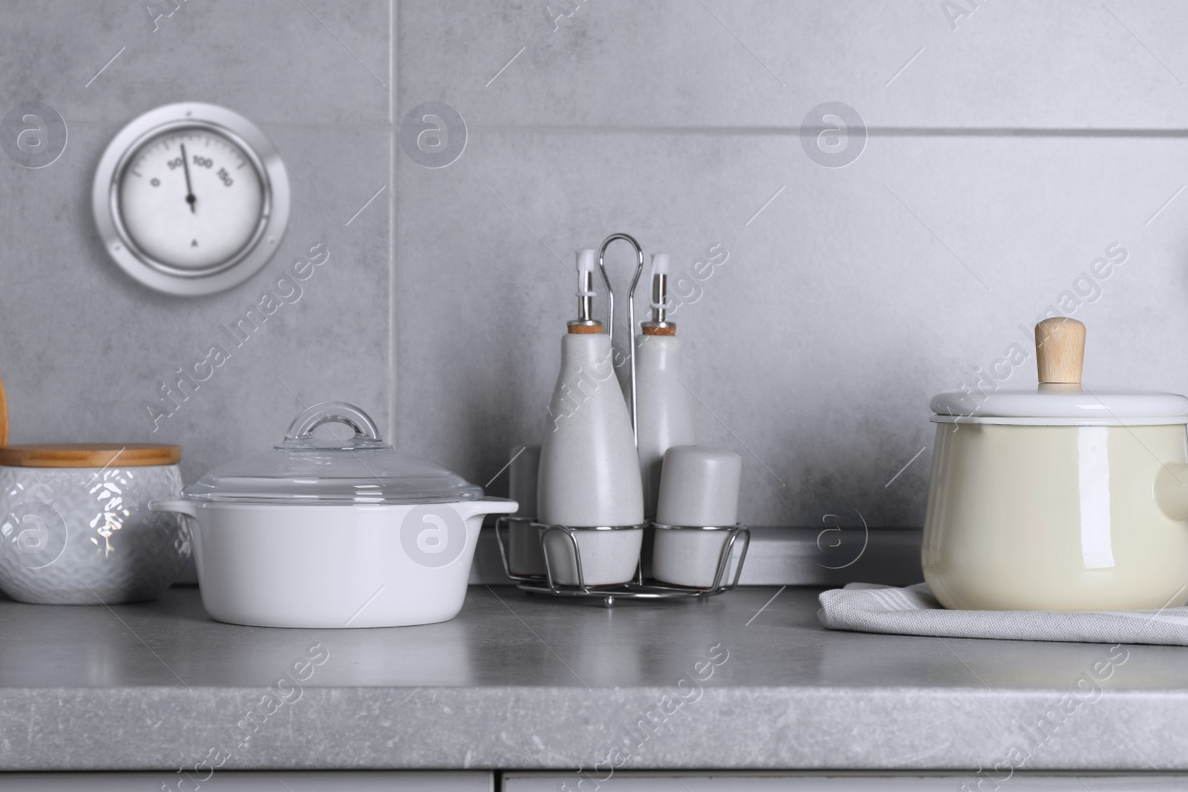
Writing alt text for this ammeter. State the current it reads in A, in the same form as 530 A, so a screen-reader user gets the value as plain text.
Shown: 70 A
